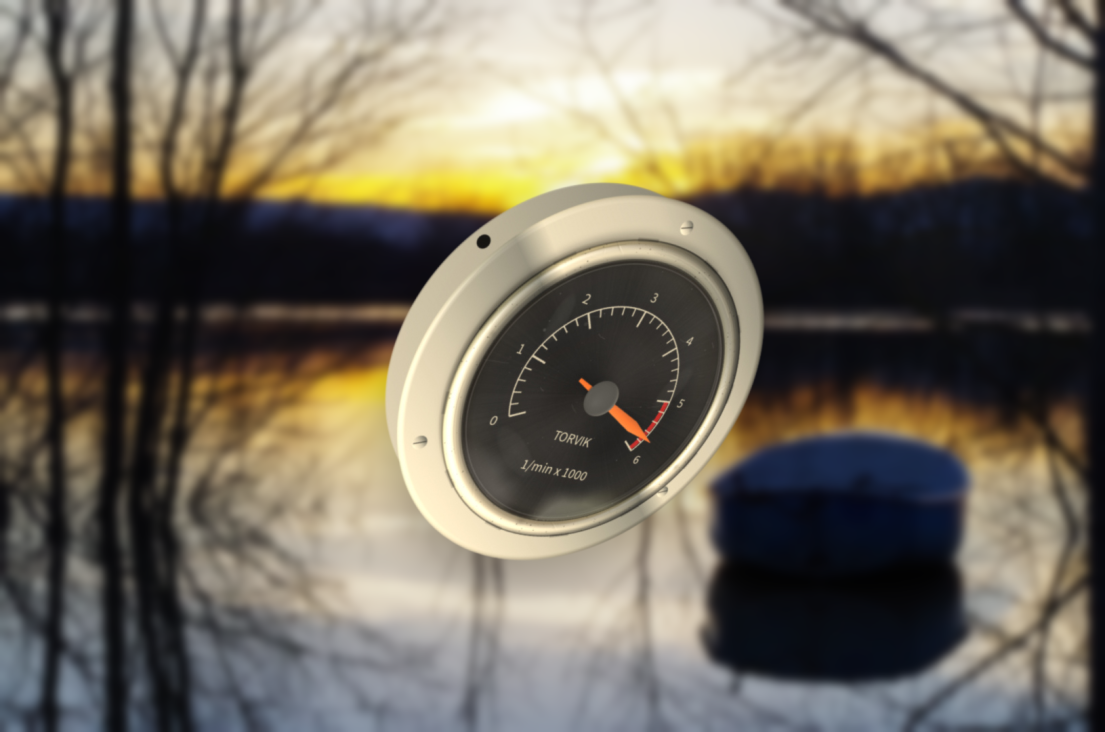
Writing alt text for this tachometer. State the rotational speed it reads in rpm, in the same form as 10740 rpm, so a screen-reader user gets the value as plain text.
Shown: 5700 rpm
